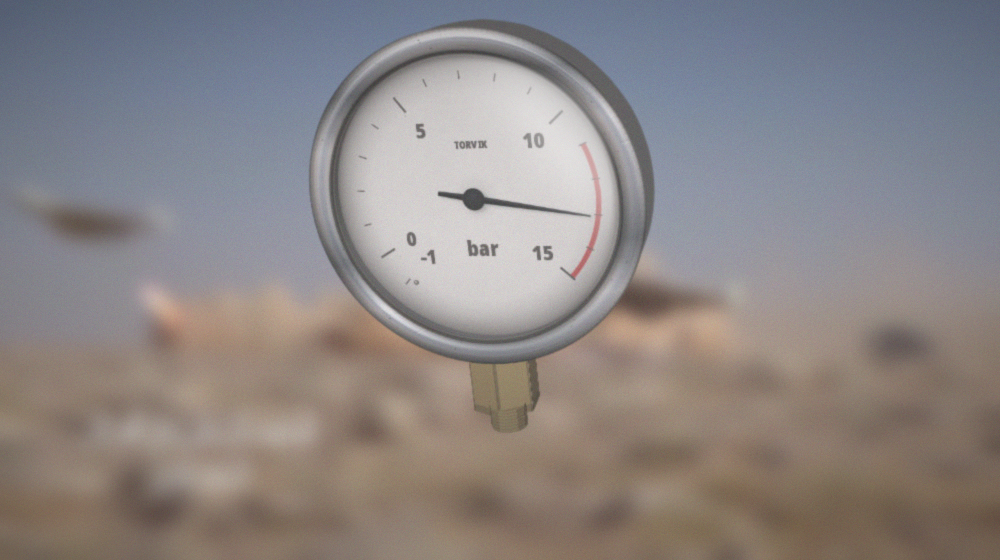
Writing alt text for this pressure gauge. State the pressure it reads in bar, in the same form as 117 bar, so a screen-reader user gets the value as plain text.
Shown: 13 bar
